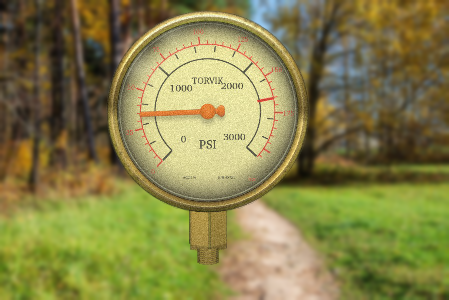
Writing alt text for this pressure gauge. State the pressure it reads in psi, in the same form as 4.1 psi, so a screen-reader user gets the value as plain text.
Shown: 500 psi
